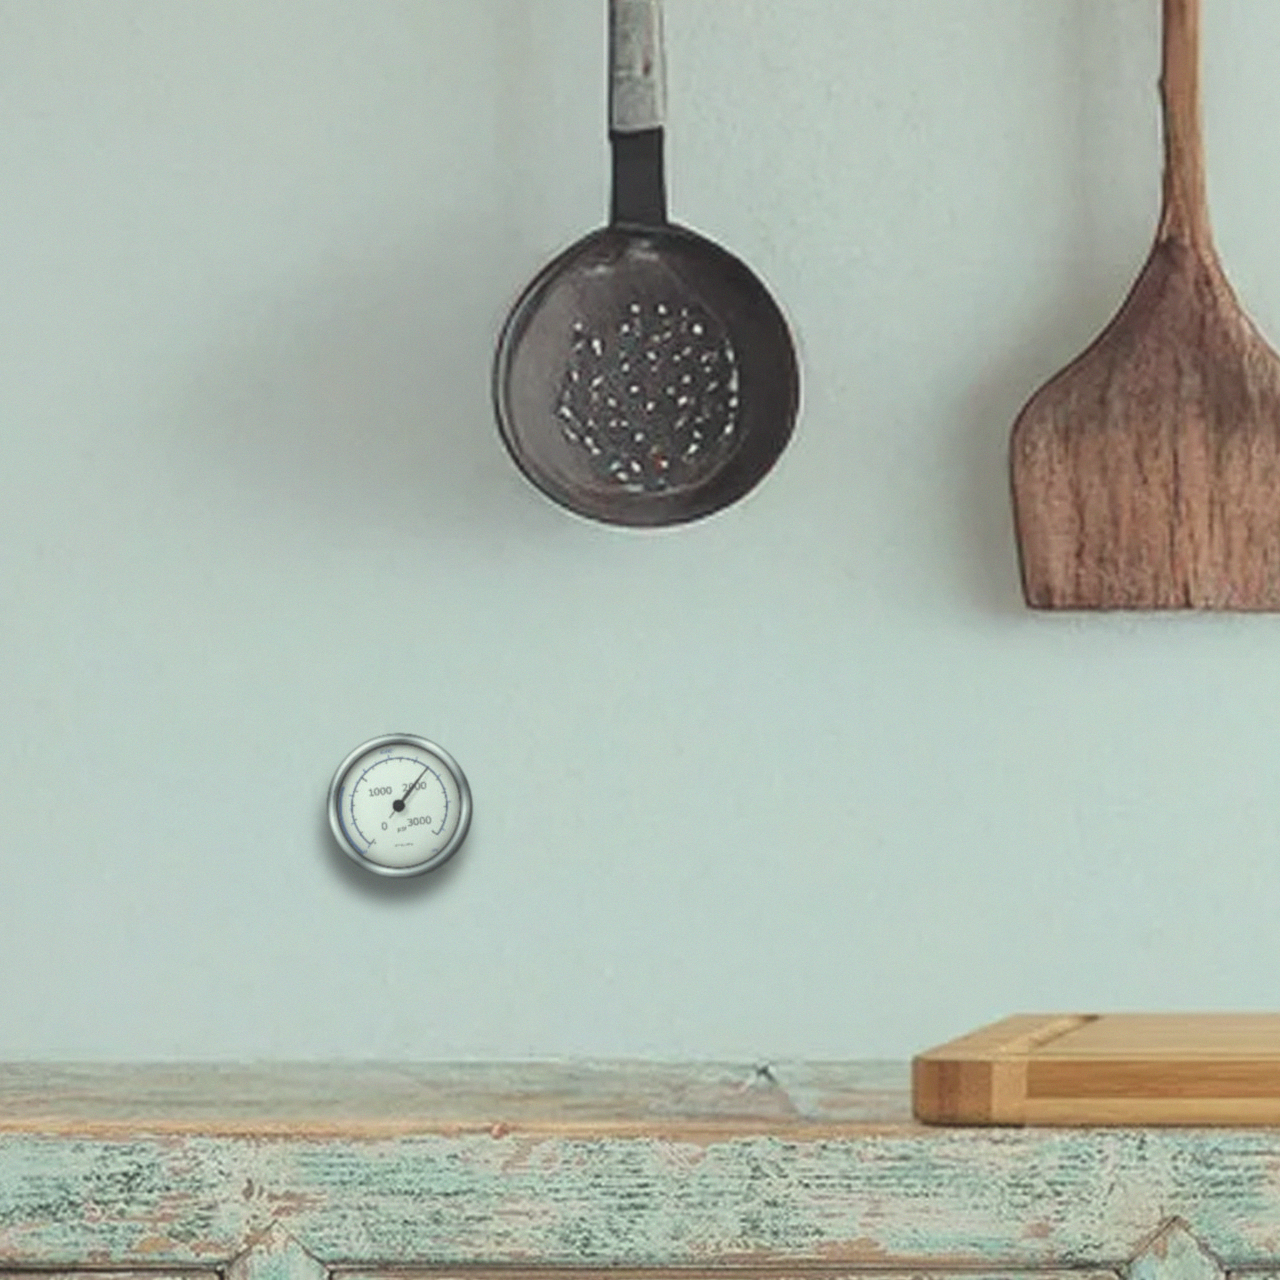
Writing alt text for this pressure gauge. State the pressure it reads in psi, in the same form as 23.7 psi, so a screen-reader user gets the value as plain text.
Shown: 2000 psi
